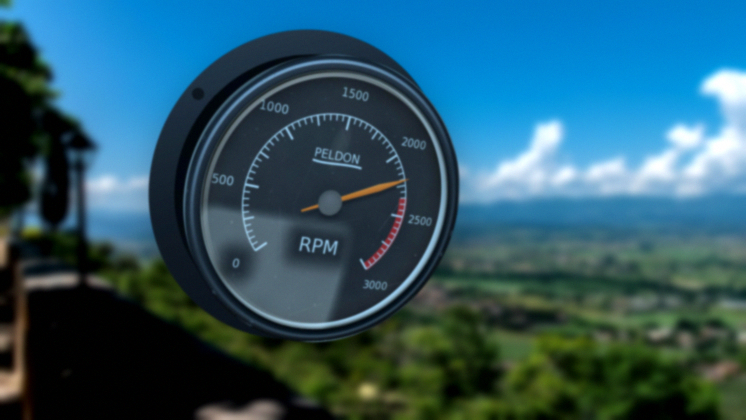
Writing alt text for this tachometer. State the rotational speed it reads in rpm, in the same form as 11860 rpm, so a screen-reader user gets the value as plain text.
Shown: 2200 rpm
